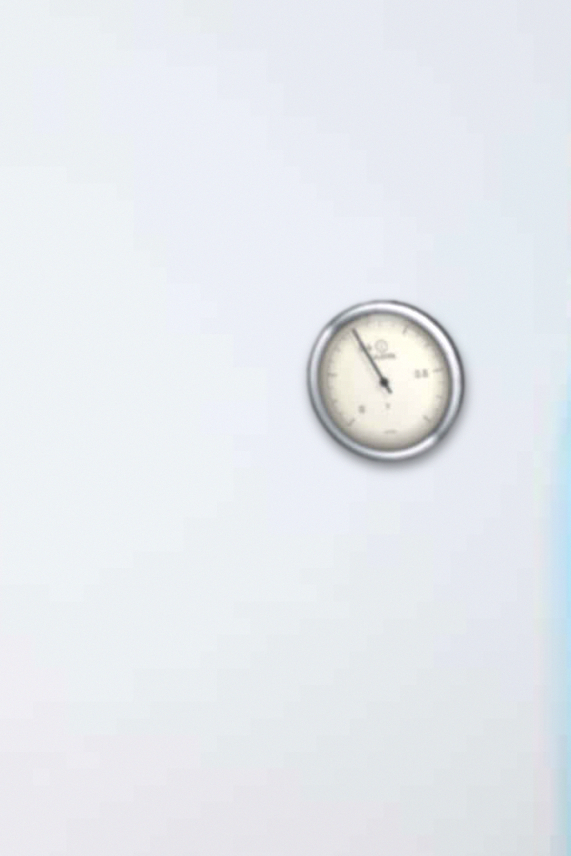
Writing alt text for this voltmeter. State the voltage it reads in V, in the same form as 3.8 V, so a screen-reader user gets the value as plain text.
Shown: 0.4 V
